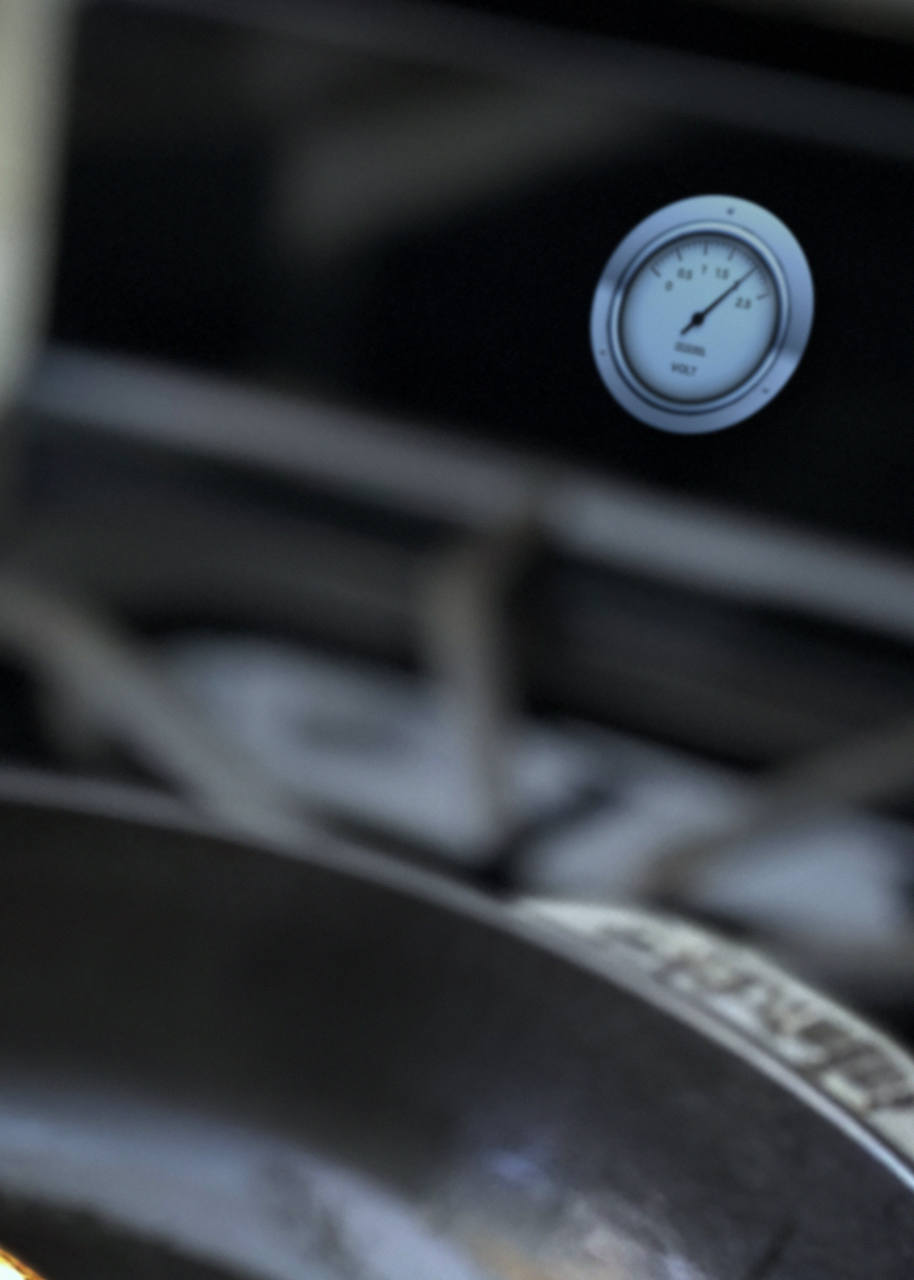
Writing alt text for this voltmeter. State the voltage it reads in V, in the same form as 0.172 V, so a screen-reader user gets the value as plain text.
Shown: 2 V
